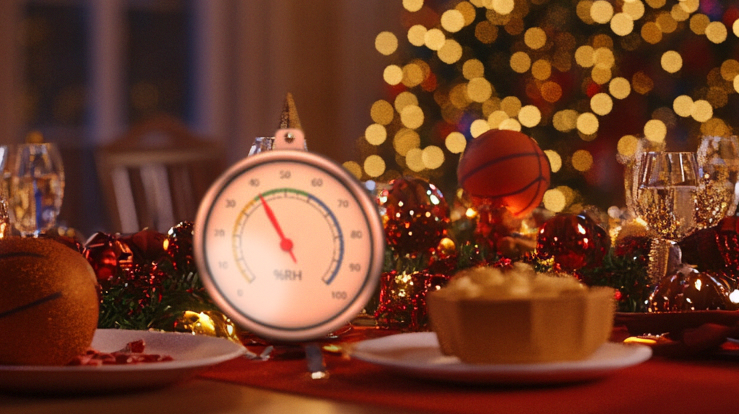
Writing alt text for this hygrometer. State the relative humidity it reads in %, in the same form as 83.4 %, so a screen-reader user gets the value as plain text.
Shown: 40 %
